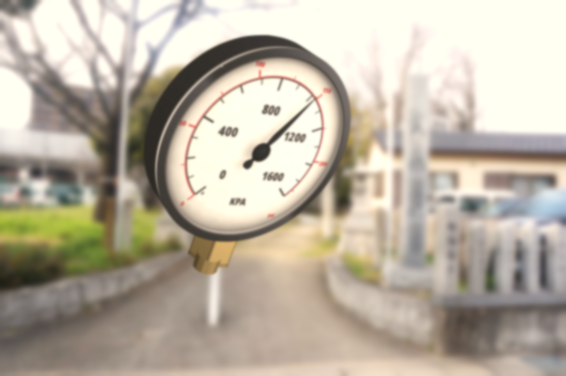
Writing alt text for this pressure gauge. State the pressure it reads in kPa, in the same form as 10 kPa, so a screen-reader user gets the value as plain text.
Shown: 1000 kPa
